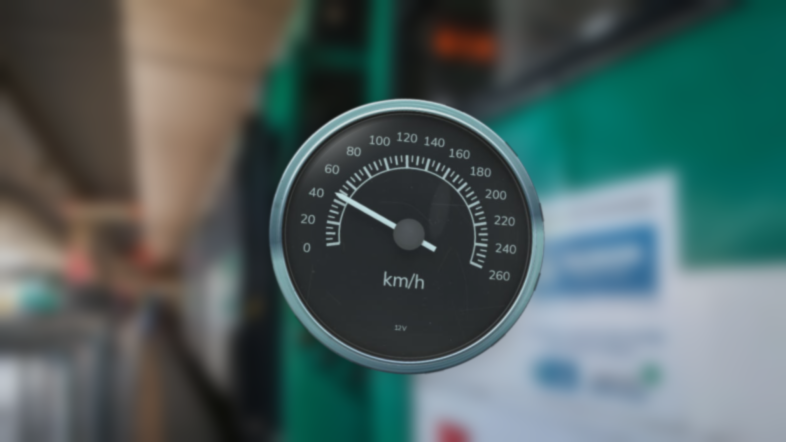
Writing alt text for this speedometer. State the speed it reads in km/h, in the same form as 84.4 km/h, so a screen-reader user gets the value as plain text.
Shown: 45 km/h
